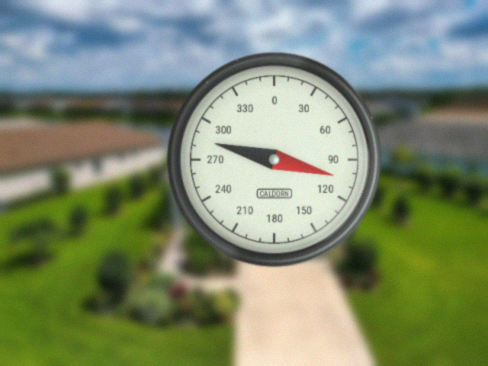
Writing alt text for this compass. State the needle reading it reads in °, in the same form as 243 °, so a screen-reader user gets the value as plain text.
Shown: 105 °
